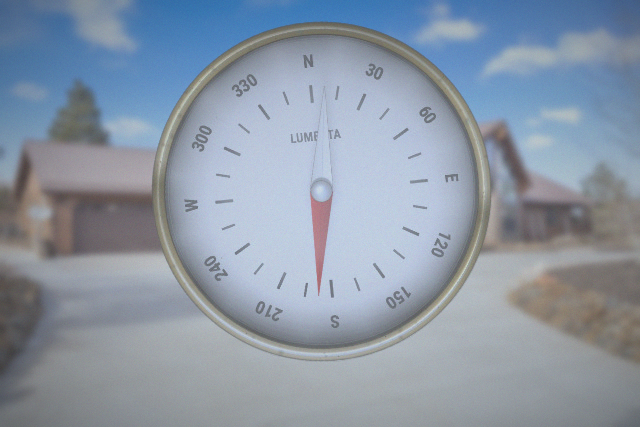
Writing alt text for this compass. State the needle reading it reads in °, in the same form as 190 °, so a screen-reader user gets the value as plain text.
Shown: 187.5 °
